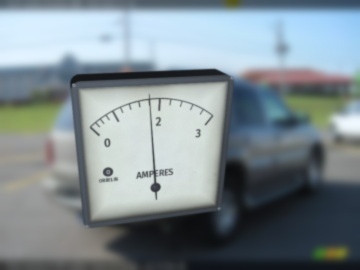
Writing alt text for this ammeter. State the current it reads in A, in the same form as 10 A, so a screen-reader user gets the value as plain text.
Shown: 1.8 A
